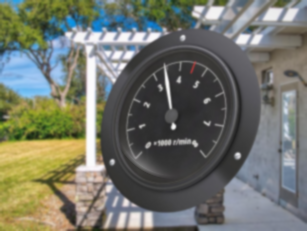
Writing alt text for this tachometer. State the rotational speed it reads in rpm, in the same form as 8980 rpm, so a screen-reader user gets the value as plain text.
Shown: 3500 rpm
